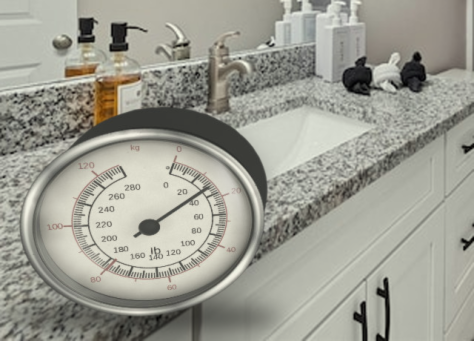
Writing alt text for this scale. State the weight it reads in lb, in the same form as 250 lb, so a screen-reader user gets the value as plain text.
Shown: 30 lb
